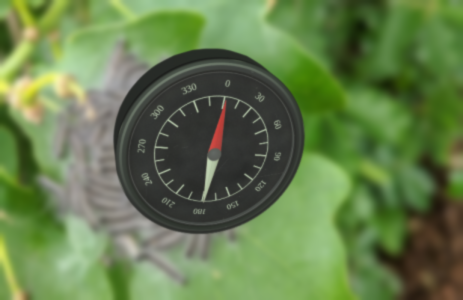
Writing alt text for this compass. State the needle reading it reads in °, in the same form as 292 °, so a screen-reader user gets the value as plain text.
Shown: 0 °
